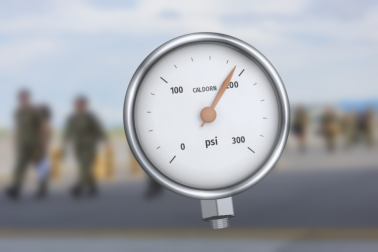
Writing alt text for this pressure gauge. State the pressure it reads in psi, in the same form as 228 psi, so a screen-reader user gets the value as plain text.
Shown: 190 psi
